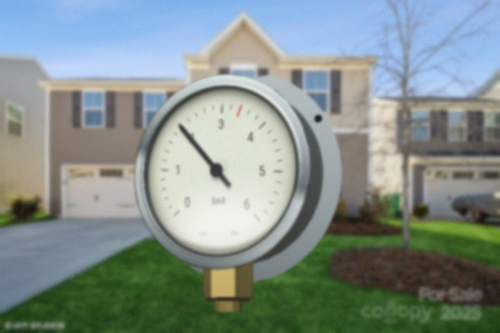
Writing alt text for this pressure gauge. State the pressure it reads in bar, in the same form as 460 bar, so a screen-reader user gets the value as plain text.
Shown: 2 bar
